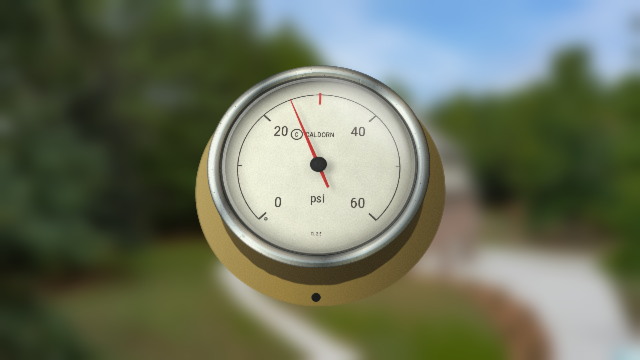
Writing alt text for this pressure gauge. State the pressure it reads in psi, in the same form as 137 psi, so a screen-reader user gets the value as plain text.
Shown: 25 psi
